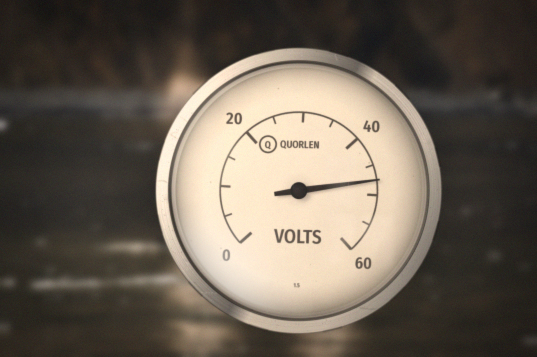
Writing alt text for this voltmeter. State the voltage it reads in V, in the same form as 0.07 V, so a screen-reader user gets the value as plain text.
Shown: 47.5 V
